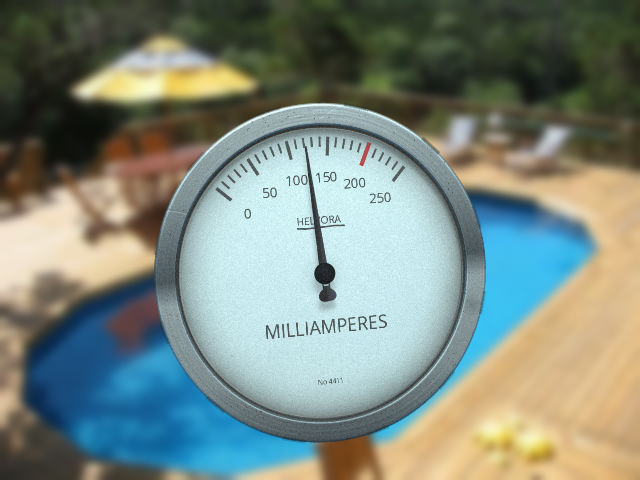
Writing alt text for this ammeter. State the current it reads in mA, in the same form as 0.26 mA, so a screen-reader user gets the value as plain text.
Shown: 120 mA
